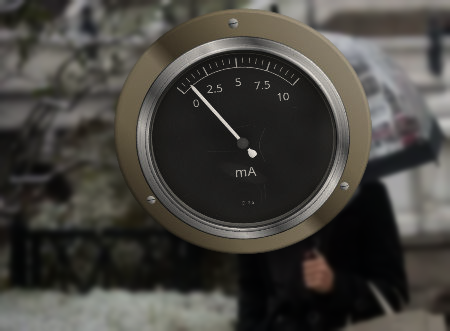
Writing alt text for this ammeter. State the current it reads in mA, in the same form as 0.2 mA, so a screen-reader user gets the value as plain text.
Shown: 1 mA
